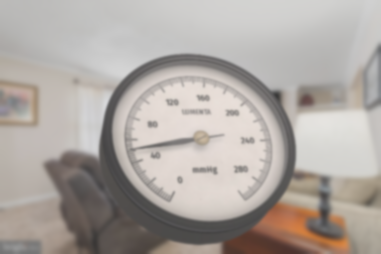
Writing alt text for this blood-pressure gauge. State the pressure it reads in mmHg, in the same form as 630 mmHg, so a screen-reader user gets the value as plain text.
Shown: 50 mmHg
